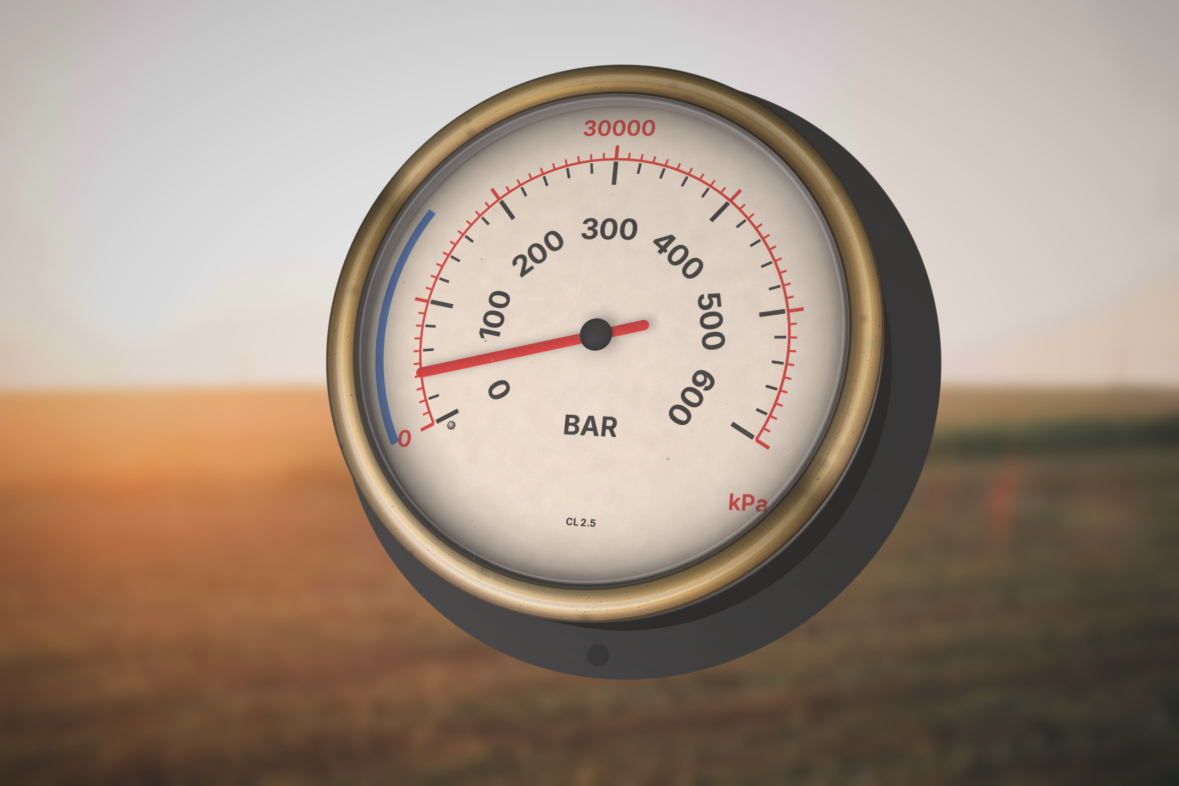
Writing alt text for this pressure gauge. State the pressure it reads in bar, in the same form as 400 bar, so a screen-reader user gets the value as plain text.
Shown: 40 bar
